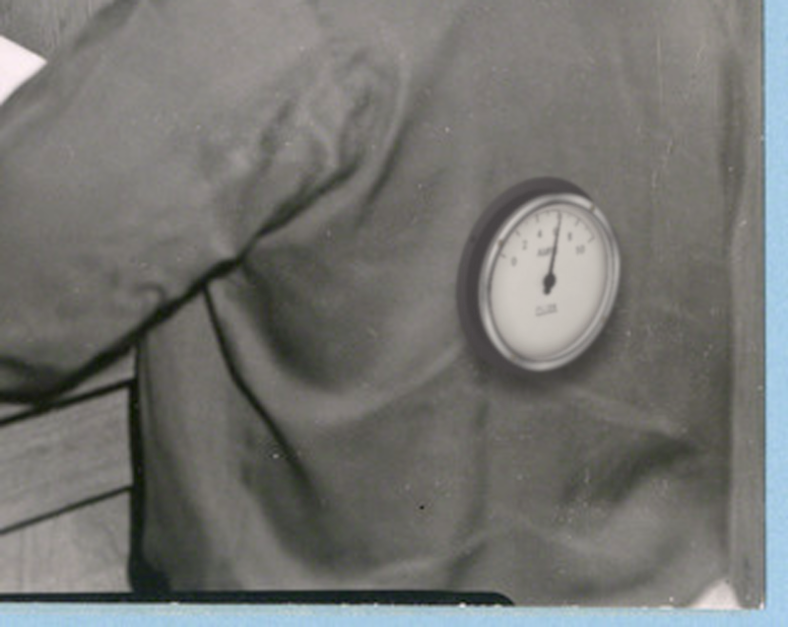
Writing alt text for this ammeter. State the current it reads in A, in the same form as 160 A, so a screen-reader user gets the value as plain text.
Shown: 6 A
